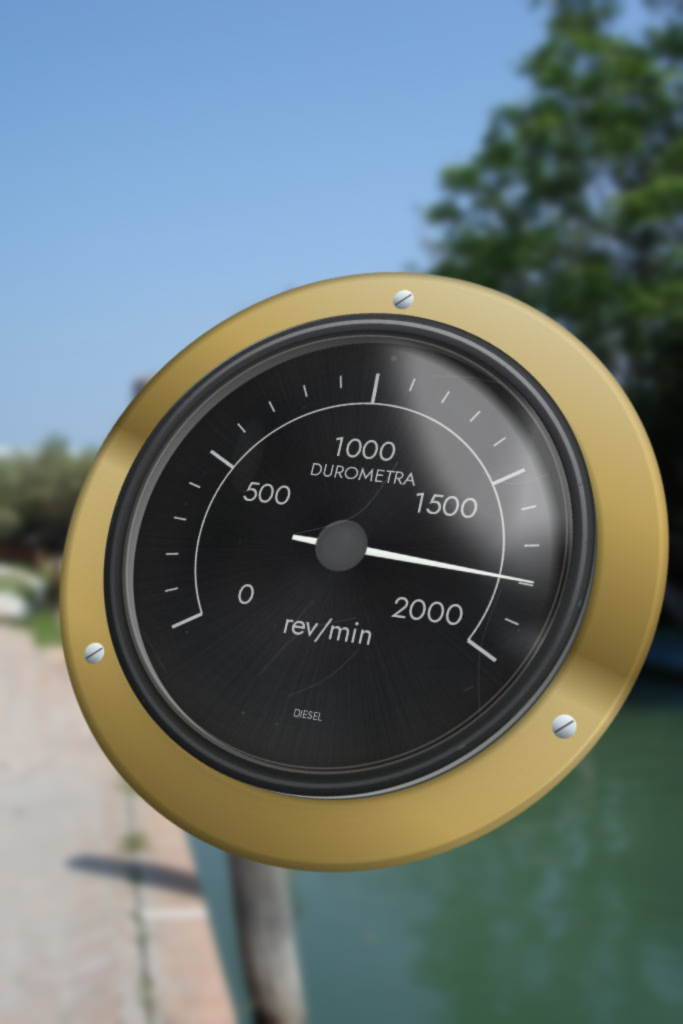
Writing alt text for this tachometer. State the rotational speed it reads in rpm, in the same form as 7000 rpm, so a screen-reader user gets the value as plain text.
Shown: 1800 rpm
